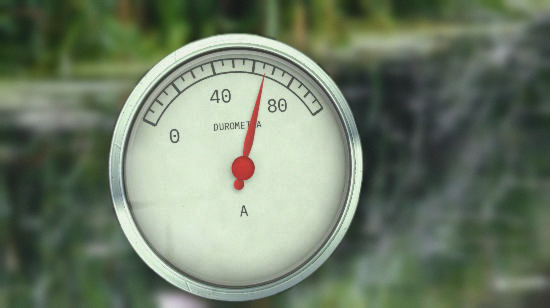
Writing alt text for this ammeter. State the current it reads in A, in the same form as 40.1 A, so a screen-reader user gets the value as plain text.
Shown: 65 A
